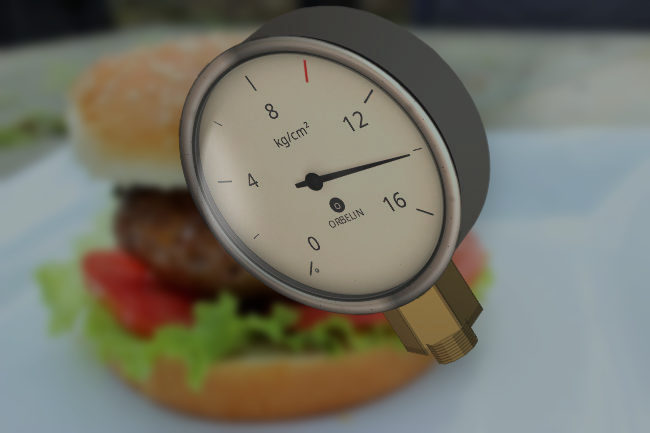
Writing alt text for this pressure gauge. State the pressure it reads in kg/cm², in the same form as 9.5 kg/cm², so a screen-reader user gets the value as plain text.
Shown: 14 kg/cm²
